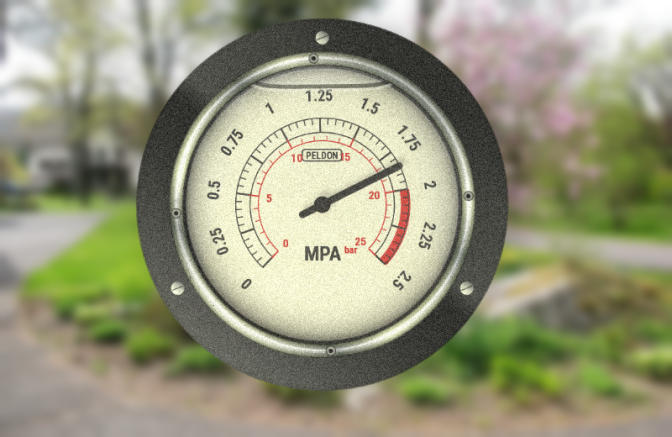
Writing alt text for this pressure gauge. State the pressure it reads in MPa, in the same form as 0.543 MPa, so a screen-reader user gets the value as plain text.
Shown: 1.85 MPa
